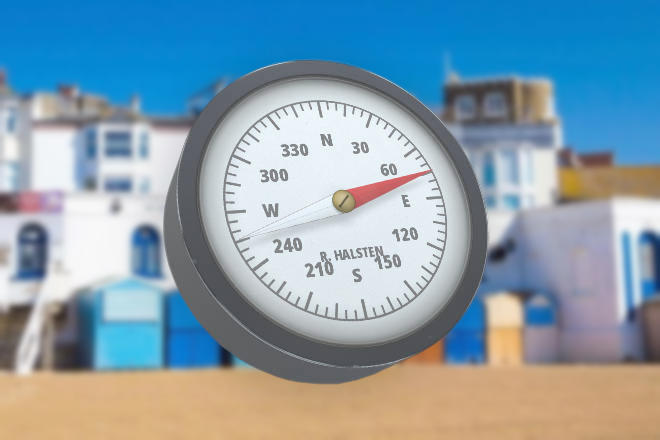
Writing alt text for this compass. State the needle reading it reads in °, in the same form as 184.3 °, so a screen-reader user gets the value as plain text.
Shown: 75 °
